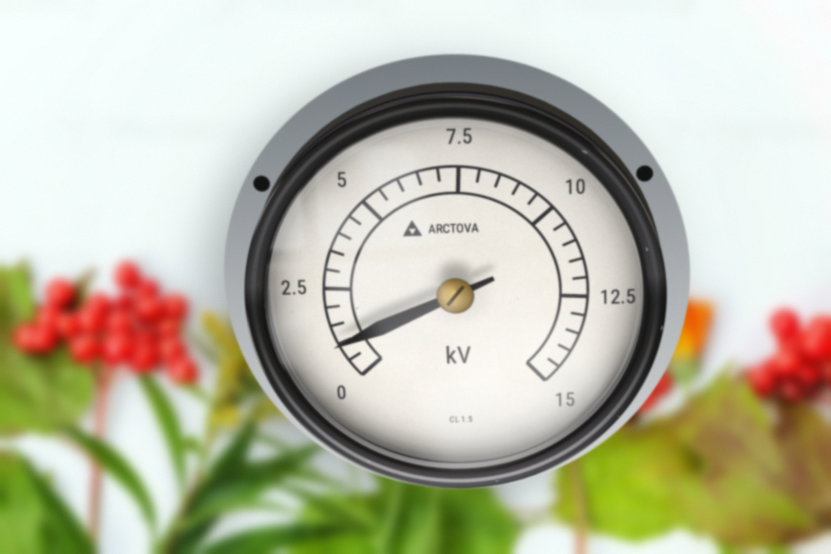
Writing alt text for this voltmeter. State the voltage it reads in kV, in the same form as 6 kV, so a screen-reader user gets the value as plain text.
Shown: 1 kV
